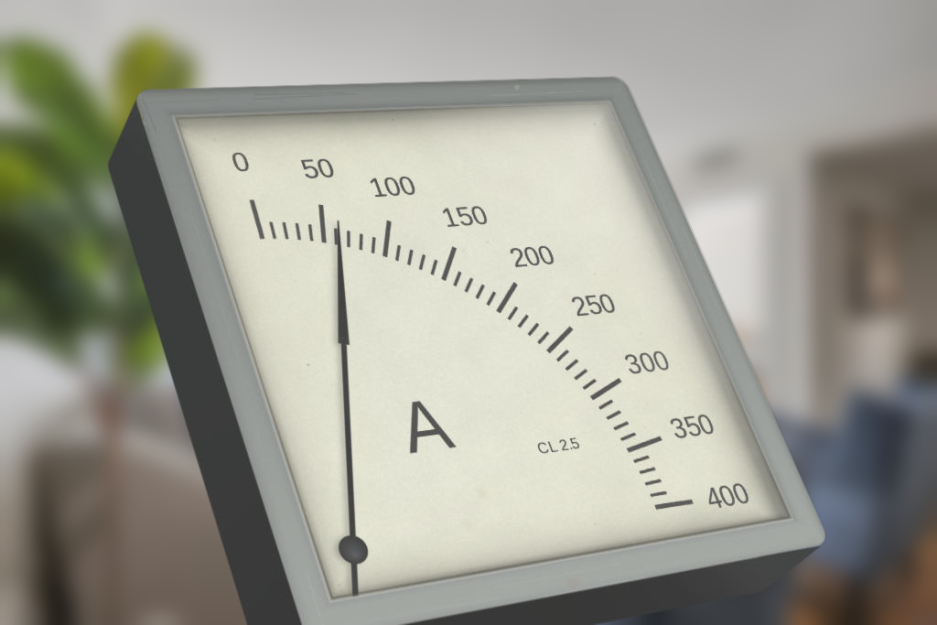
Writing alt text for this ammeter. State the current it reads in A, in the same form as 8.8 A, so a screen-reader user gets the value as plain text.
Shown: 60 A
